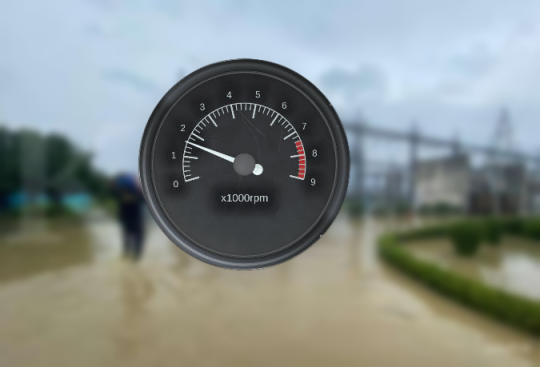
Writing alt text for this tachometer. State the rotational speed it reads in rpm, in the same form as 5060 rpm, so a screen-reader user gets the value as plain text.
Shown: 1600 rpm
